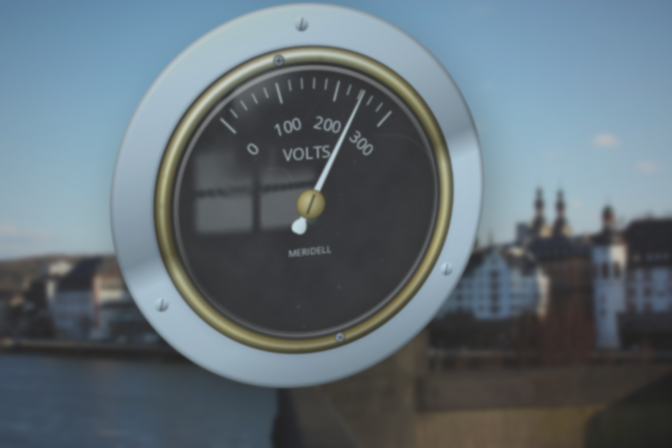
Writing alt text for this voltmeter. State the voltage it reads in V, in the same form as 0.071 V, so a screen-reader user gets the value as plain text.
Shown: 240 V
